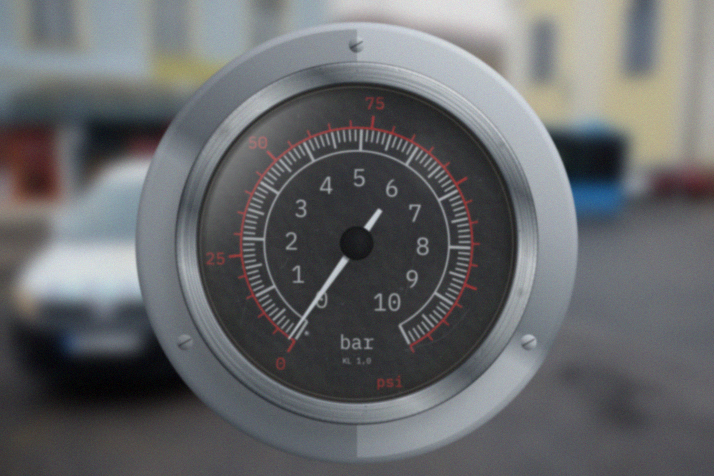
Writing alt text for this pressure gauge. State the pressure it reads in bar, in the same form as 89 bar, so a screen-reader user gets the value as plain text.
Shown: 0.1 bar
